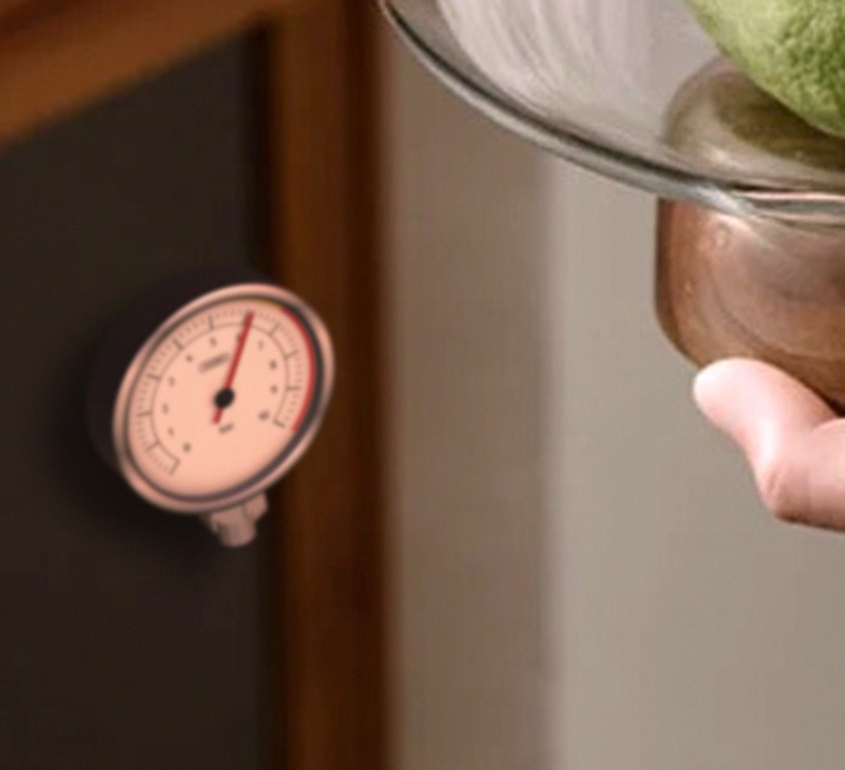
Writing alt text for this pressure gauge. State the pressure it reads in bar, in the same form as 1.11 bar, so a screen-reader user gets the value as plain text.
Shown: 6 bar
